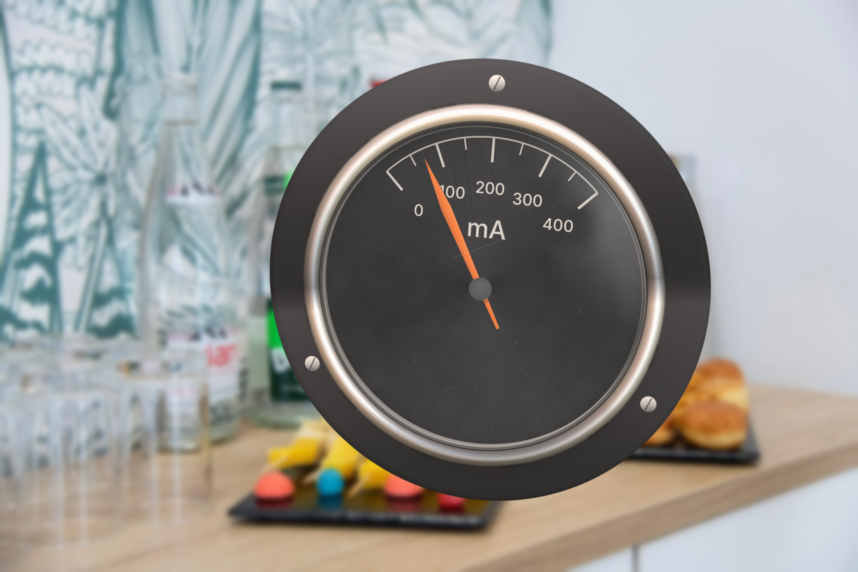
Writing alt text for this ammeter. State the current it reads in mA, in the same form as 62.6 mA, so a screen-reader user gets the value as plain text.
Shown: 75 mA
